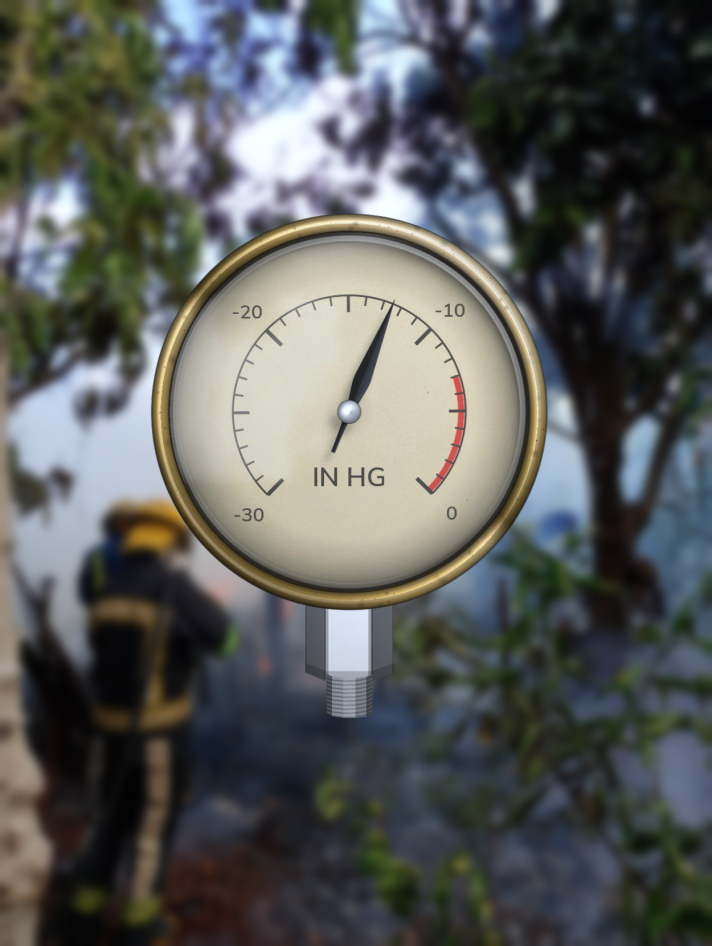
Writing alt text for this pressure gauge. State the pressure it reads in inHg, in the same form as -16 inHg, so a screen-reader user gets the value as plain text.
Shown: -12.5 inHg
